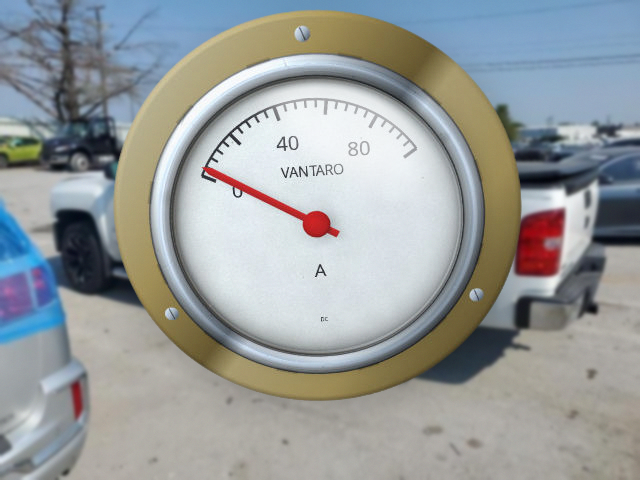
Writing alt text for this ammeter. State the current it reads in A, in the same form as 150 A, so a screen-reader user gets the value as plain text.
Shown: 4 A
